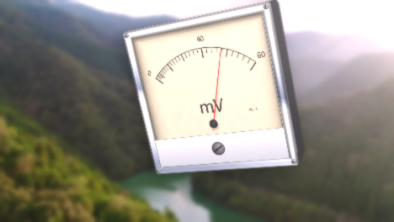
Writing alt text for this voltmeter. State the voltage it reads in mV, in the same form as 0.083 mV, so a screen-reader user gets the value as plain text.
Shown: 48 mV
